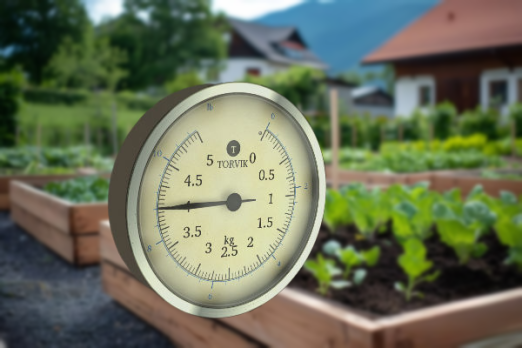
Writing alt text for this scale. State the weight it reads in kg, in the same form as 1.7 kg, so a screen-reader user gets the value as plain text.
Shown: 4 kg
